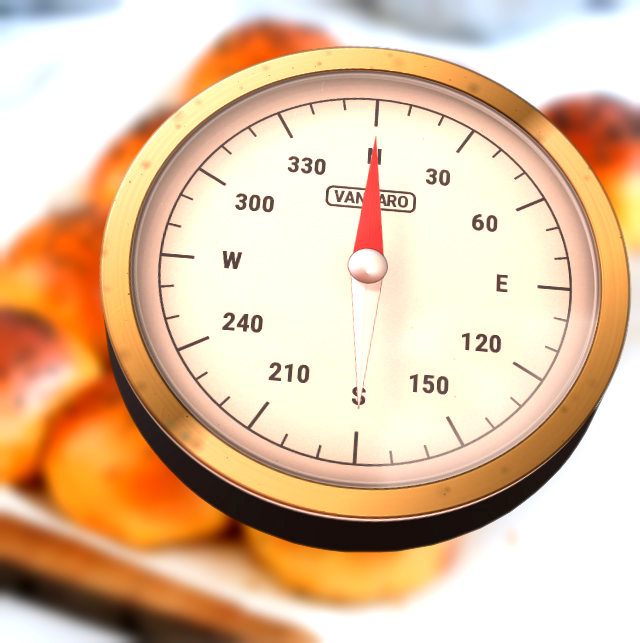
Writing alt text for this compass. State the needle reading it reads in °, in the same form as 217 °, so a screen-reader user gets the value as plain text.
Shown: 0 °
